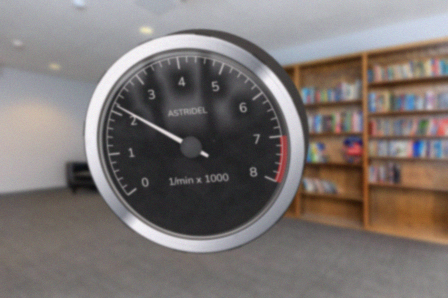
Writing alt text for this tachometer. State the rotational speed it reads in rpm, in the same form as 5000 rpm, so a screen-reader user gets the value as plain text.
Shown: 2200 rpm
